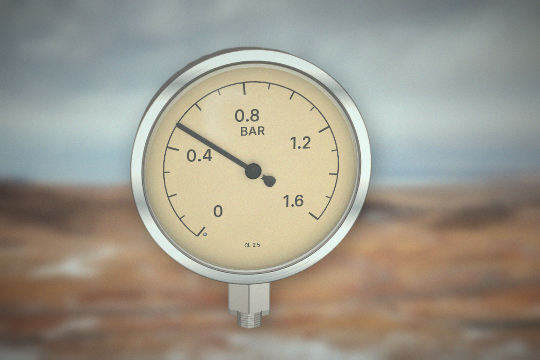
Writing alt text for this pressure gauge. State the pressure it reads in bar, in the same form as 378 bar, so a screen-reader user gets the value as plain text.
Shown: 0.5 bar
